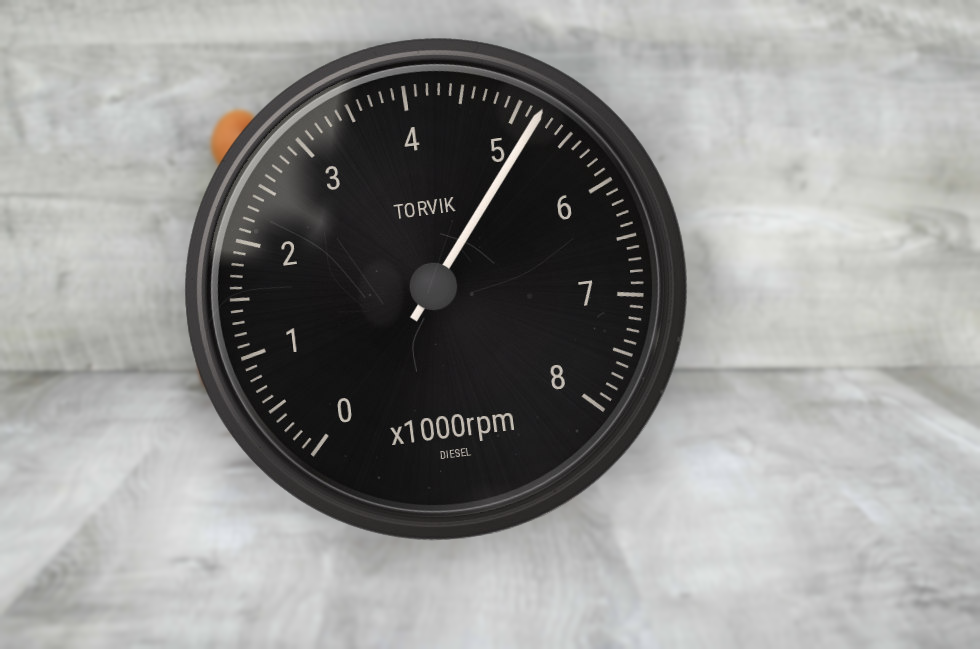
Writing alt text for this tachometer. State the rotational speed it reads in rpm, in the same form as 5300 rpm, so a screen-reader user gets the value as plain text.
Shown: 5200 rpm
